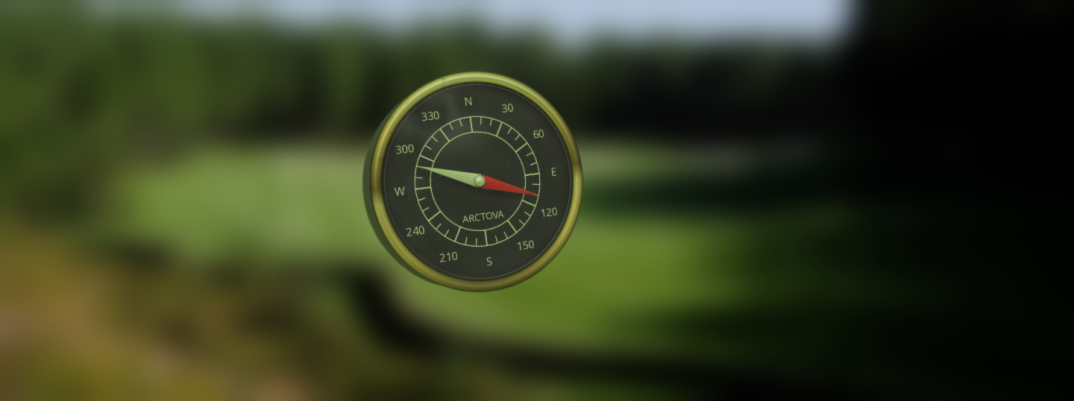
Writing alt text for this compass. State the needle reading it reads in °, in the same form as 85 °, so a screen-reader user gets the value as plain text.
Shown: 110 °
